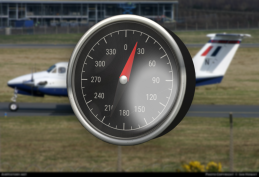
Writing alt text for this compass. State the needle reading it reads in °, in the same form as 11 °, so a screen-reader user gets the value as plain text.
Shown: 20 °
